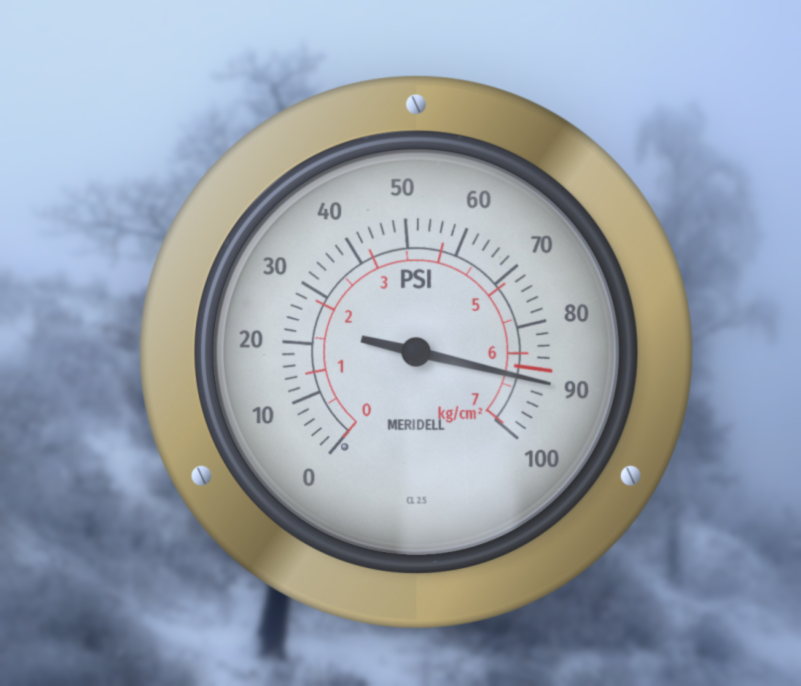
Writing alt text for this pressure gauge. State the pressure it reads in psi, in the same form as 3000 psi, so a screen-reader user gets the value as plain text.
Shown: 90 psi
